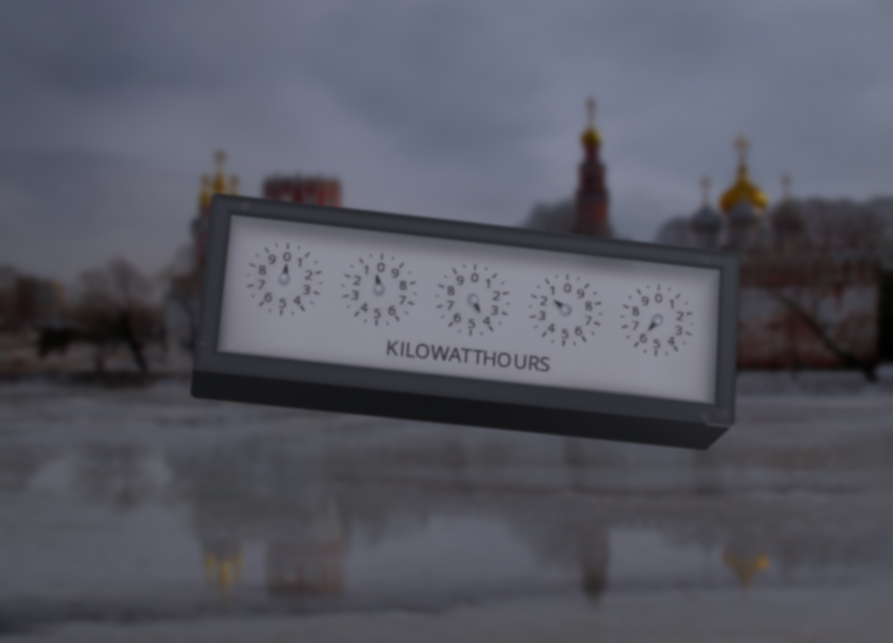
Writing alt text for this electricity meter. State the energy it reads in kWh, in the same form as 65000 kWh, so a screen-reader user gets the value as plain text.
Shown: 416 kWh
